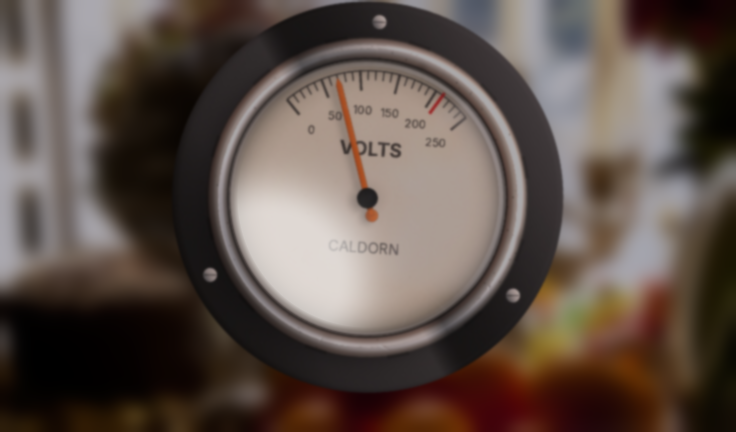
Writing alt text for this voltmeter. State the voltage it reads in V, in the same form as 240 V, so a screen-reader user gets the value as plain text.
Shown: 70 V
